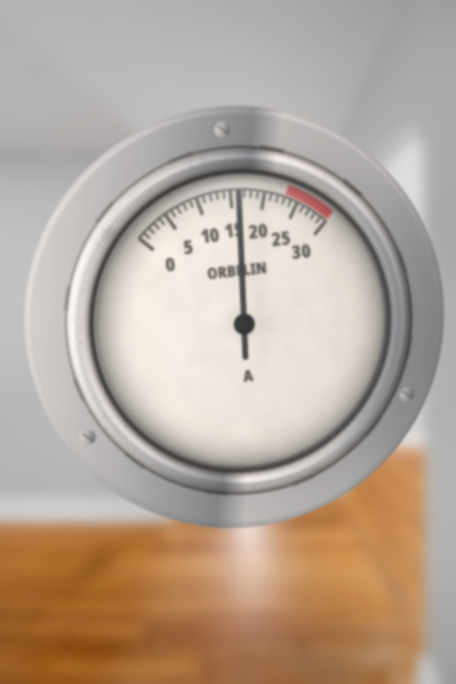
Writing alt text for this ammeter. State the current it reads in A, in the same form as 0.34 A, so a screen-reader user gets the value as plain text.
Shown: 16 A
